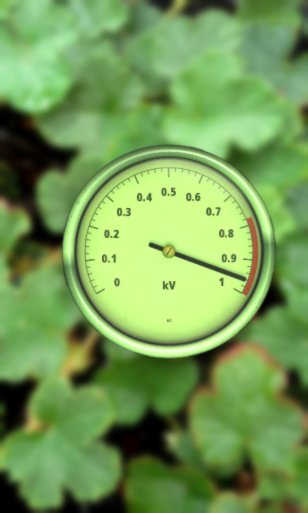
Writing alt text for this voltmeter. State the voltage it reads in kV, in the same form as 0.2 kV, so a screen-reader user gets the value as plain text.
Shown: 0.96 kV
